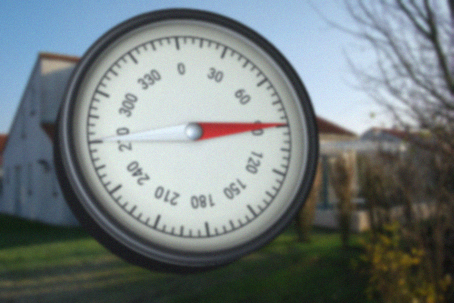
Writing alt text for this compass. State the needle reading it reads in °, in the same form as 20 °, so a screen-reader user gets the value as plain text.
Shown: 90 °
